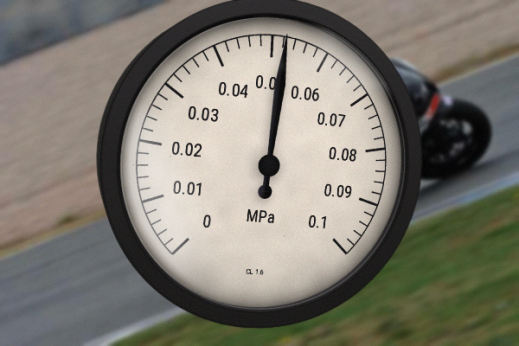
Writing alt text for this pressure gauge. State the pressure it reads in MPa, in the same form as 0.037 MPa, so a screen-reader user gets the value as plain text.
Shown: 0.052 MPa
